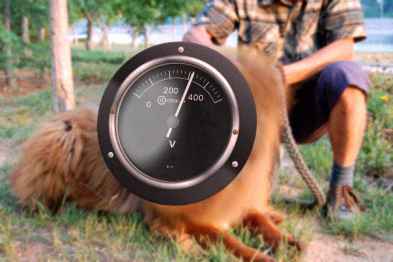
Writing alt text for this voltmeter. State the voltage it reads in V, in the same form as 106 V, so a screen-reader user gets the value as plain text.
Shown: 320 V
